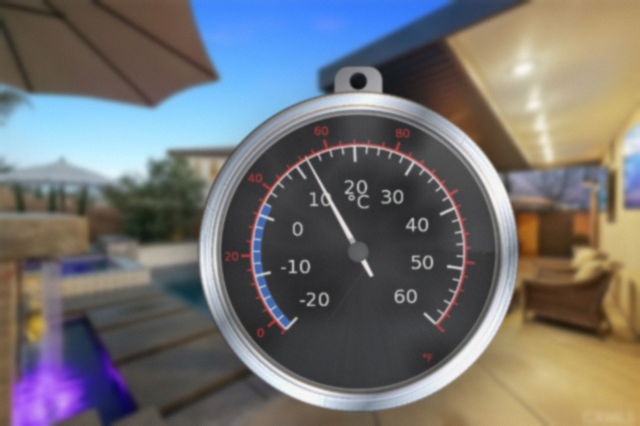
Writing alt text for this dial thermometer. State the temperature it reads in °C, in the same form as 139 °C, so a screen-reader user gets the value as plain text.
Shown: 12 °C
